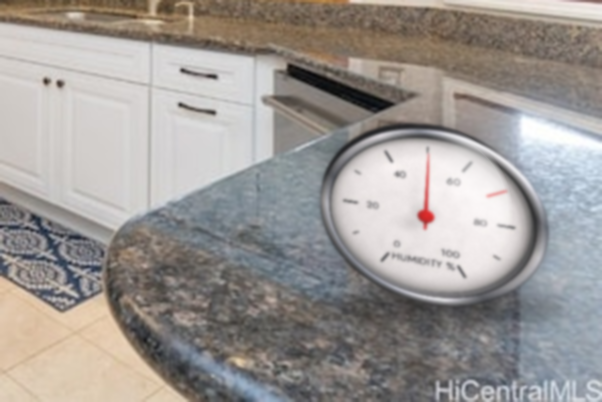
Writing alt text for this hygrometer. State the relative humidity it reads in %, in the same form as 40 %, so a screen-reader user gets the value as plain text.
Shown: 50 %
